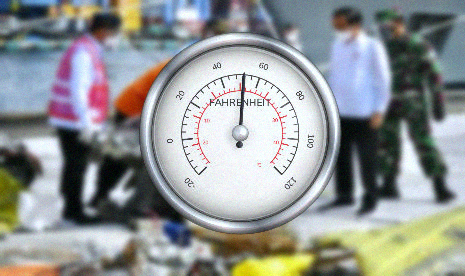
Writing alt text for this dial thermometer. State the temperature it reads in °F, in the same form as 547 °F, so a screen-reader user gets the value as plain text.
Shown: 52 °F
